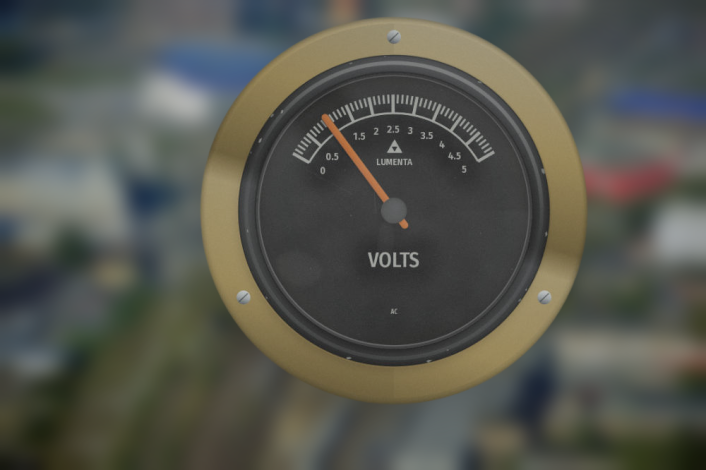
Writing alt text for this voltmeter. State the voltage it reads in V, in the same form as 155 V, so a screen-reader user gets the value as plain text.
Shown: 1 V
